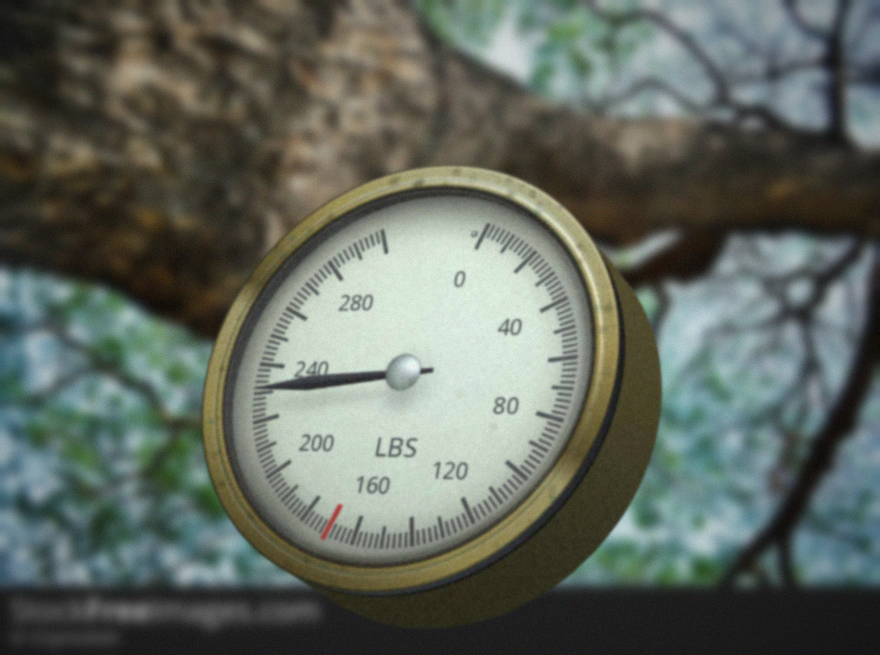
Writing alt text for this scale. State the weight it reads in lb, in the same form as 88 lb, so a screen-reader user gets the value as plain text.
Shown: 230 lb
